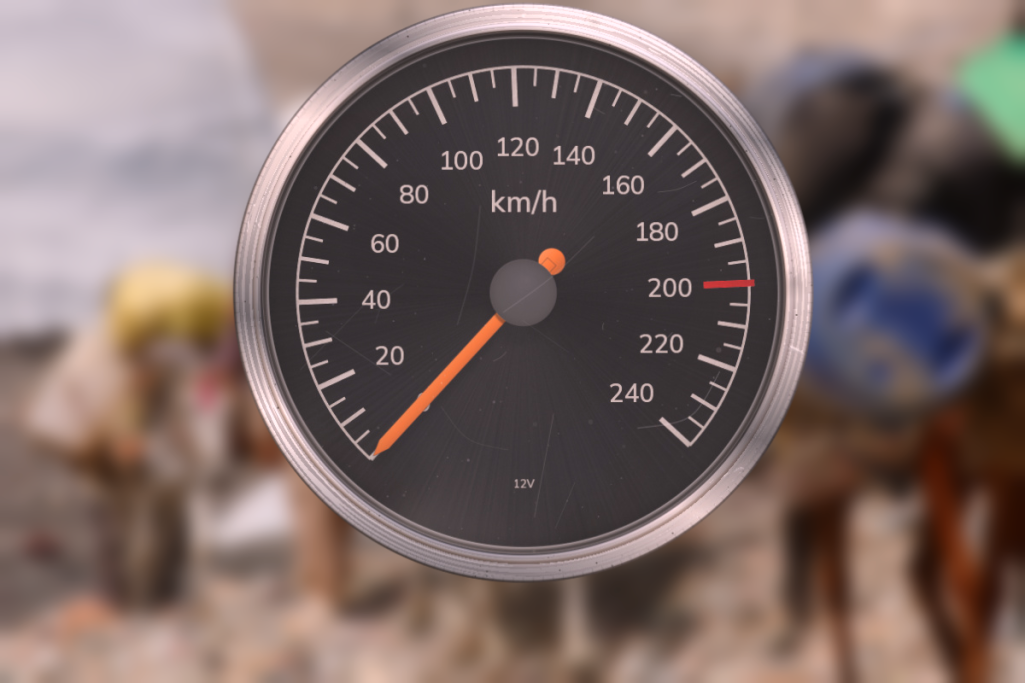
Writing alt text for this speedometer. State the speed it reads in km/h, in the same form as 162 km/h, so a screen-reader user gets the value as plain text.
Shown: 0 km/h
